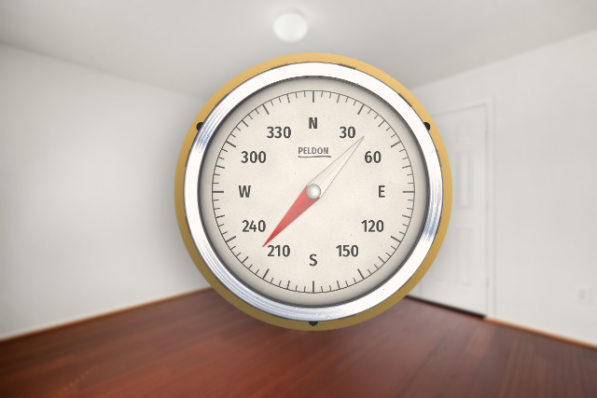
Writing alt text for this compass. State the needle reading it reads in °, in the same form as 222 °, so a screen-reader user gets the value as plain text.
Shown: 222.5 °
